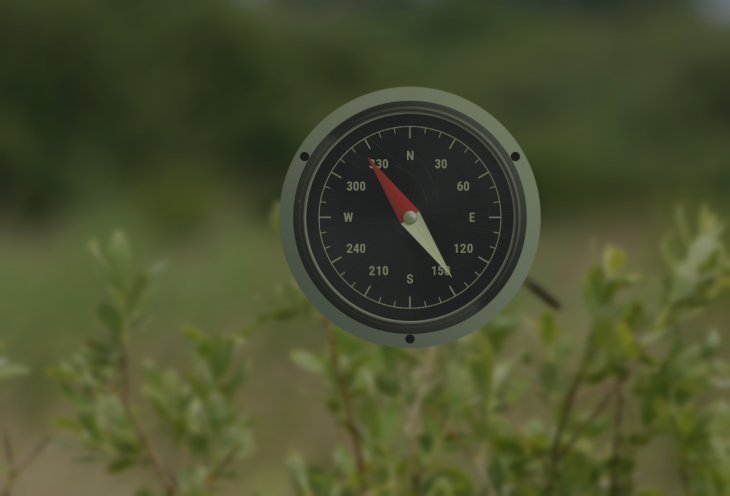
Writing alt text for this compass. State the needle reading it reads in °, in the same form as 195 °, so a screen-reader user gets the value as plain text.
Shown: 325 °
